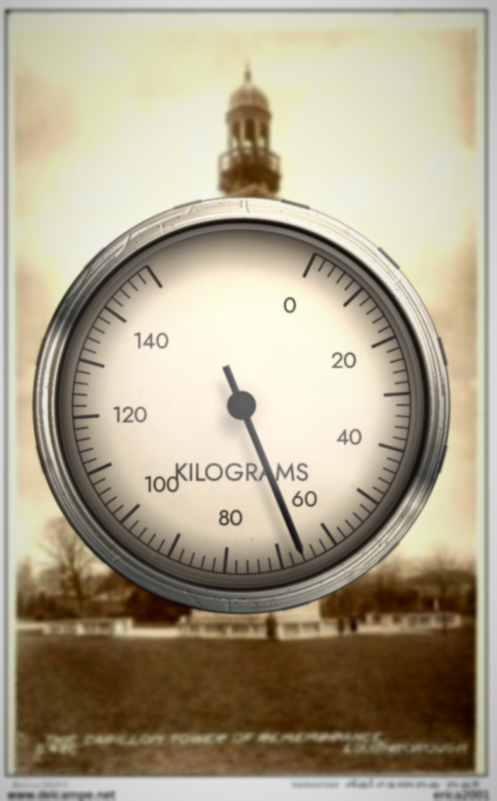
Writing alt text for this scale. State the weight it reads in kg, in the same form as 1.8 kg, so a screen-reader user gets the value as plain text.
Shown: 66 kg
